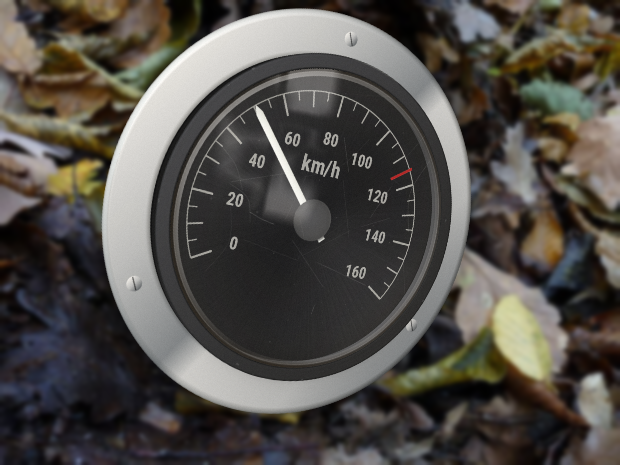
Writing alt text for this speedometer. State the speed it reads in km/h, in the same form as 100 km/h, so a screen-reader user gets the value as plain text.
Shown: 50 km/h
